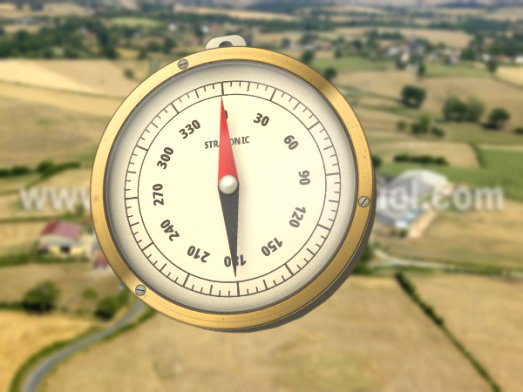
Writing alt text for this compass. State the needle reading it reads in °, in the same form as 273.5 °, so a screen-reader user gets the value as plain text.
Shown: 0 °
